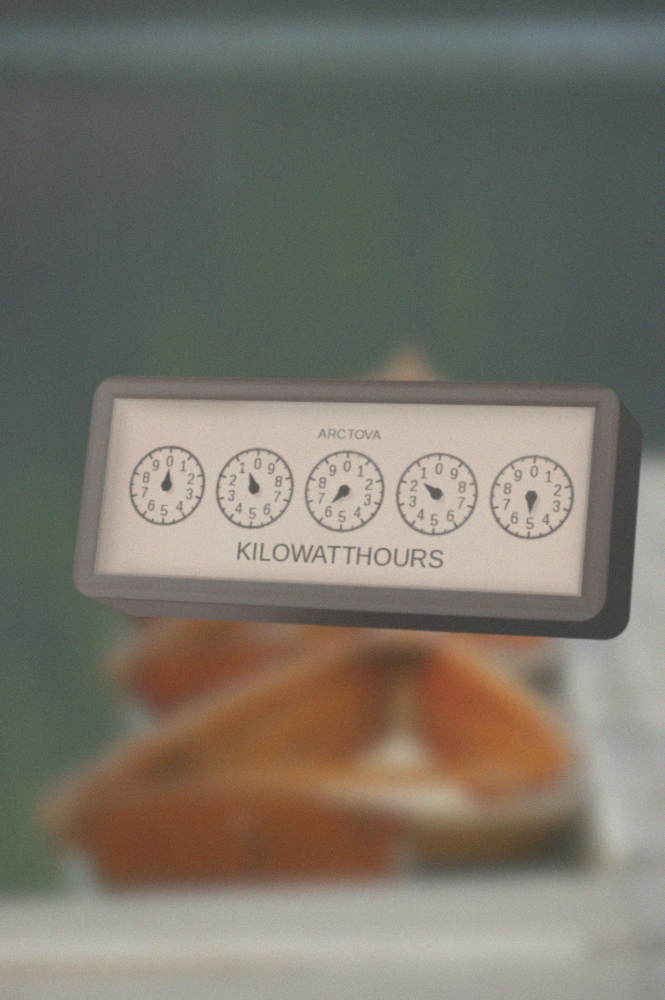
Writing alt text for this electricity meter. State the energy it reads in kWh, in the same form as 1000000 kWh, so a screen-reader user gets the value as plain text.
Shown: 615 kWh
